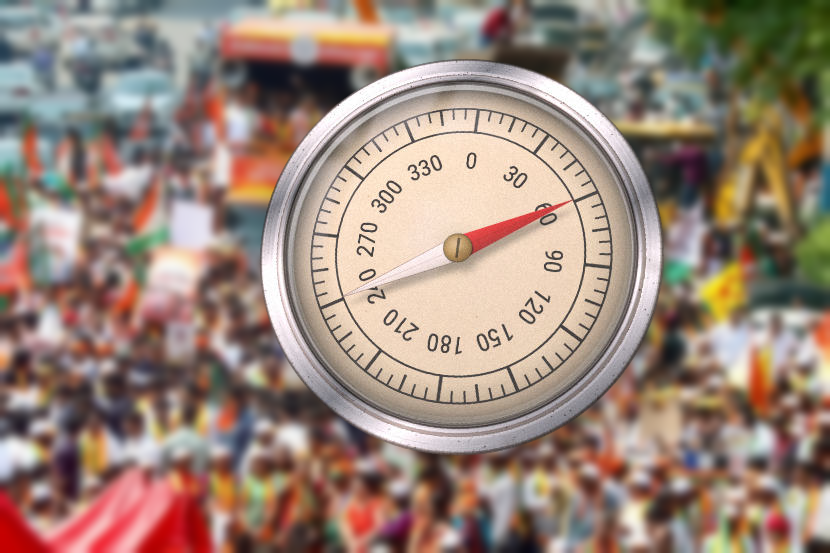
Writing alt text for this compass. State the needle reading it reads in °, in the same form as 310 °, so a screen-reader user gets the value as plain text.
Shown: 60 °
